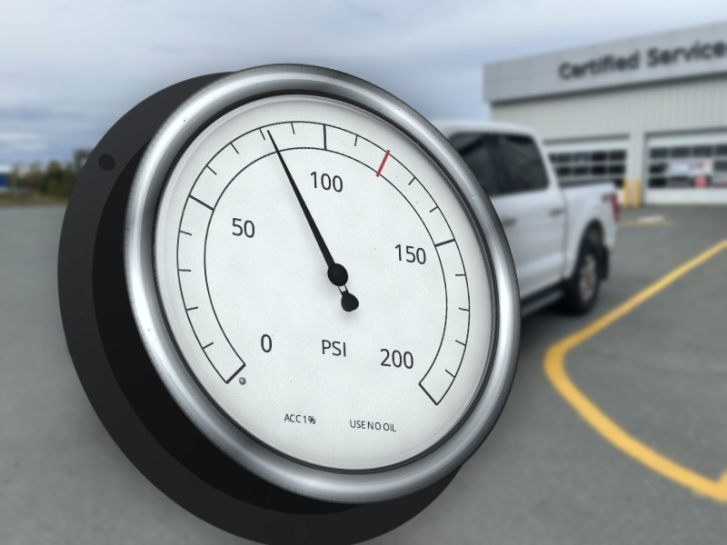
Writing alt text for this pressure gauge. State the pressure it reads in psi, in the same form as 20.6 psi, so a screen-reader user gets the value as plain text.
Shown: 80 psi
